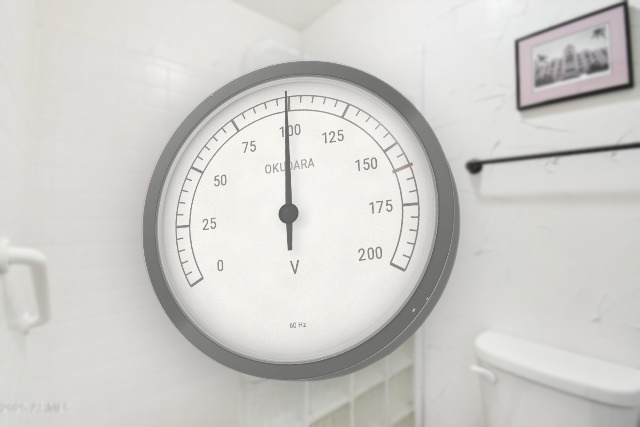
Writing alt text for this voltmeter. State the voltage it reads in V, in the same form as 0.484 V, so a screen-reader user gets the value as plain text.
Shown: 100 V
